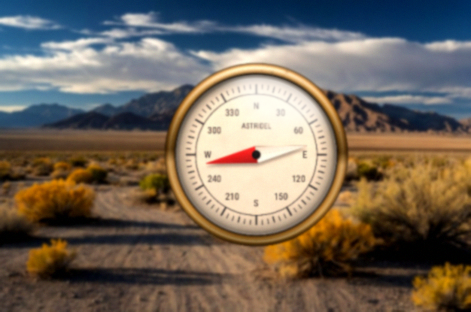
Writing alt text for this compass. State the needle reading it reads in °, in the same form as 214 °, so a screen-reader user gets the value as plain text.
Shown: 260 °
